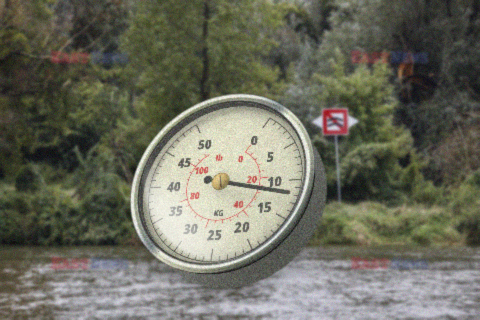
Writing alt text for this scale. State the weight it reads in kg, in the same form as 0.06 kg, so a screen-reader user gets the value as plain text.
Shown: 12 kg
